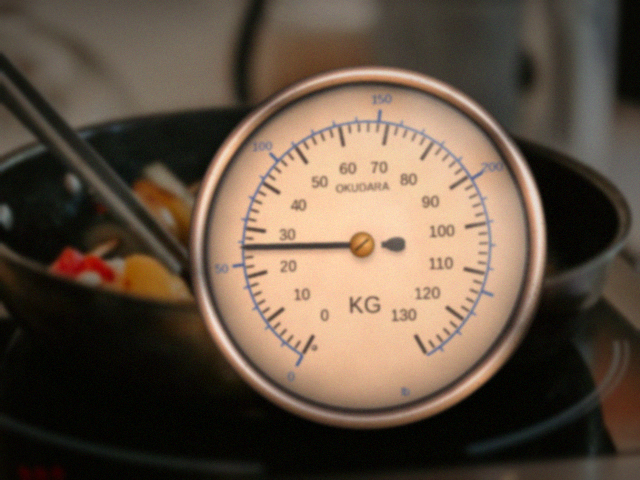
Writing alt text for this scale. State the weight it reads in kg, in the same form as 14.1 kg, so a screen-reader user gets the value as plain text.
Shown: 26 kg
